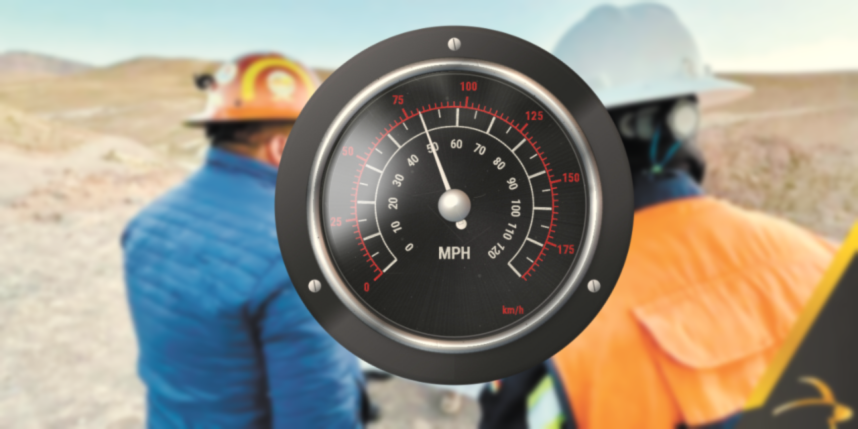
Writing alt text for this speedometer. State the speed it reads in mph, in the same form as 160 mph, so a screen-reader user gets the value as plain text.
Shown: 50 mph
